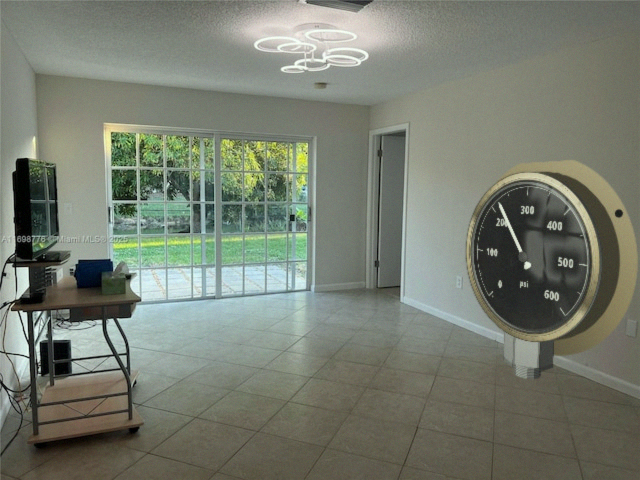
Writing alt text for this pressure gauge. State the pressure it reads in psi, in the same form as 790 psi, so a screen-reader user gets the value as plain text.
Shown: 225 psi
